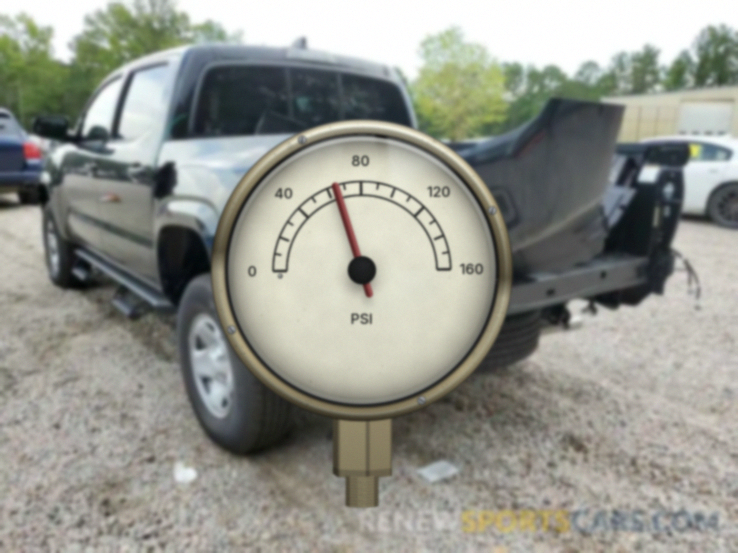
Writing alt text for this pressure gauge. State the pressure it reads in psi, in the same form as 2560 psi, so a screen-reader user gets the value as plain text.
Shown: 65 psi
